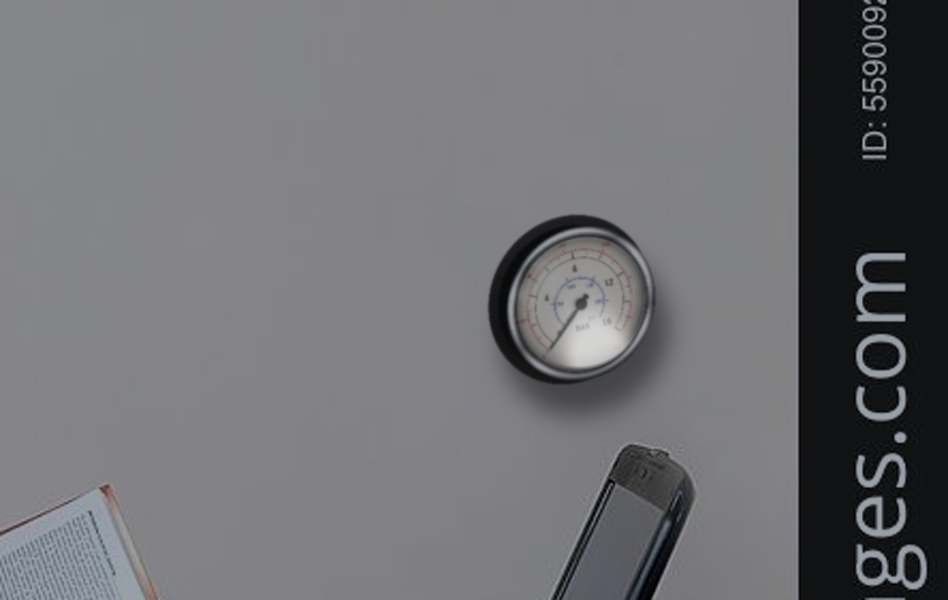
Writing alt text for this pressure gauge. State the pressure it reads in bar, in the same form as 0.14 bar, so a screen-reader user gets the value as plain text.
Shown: 0 bar
